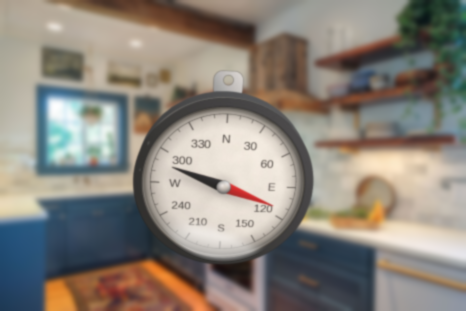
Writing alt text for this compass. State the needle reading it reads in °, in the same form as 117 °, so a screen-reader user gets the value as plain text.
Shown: 110 °
